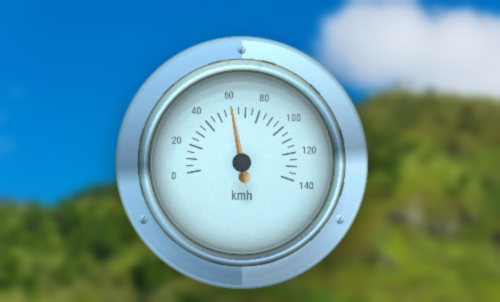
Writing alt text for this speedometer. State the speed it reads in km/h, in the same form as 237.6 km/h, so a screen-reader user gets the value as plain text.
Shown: 60 km/h
